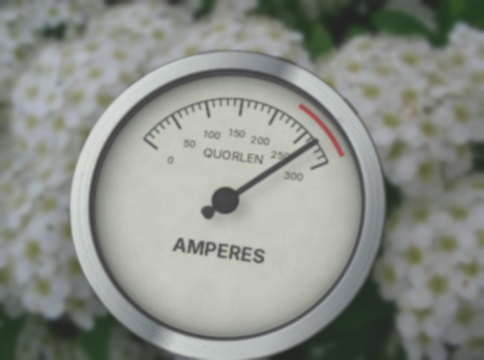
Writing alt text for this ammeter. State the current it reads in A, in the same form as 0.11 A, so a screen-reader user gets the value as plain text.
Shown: 270 A
